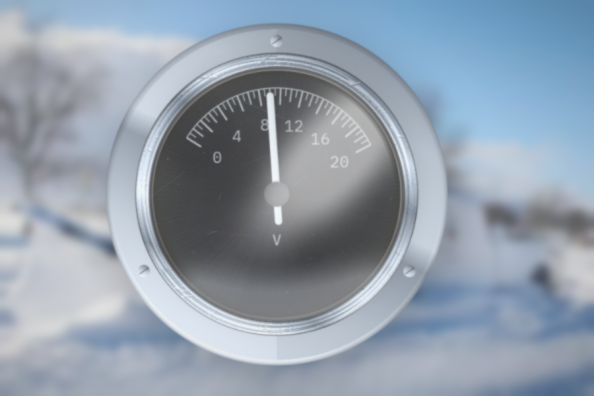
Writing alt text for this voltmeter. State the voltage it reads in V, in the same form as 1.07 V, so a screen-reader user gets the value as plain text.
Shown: 9 V
